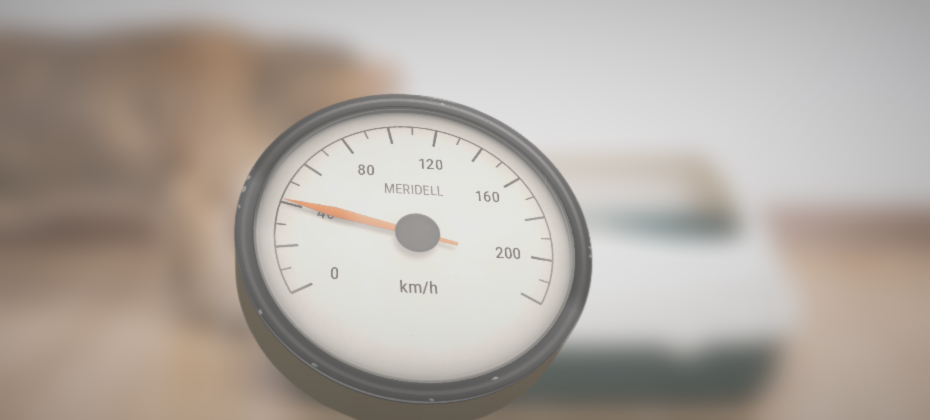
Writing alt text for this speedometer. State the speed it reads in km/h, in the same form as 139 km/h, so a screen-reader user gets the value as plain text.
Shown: 40 km/h
